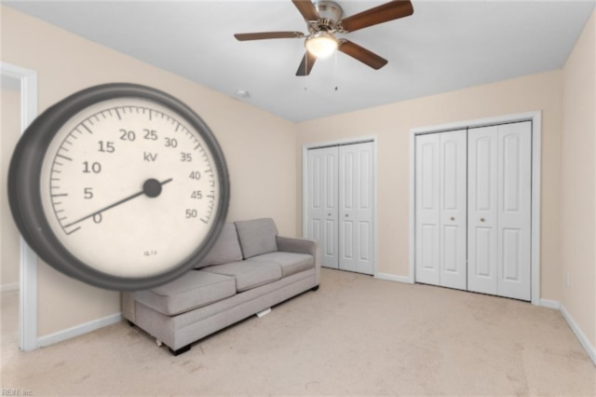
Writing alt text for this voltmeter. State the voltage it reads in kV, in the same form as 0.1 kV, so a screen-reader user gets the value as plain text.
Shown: 1 kV
